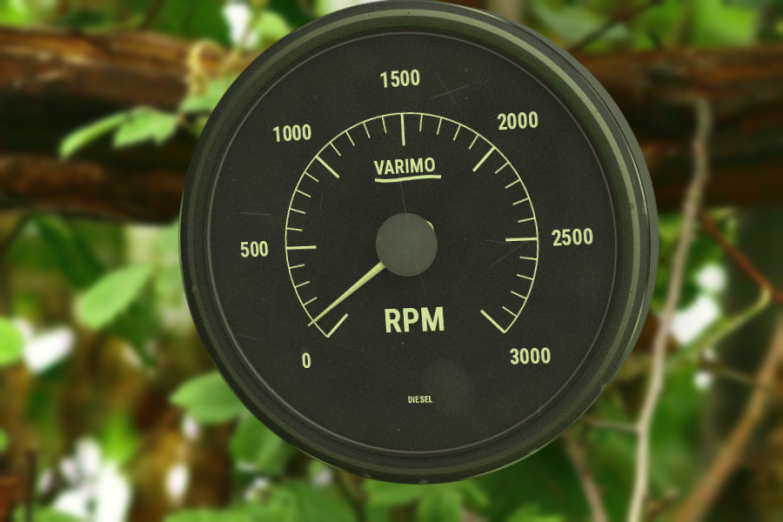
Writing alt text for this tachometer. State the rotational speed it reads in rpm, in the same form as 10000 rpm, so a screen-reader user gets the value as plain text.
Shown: 100 rpm
